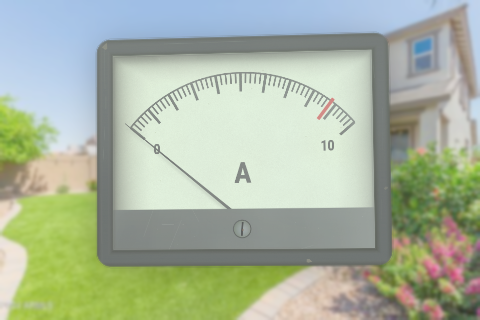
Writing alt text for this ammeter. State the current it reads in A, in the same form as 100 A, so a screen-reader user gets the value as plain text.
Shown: 0 A
